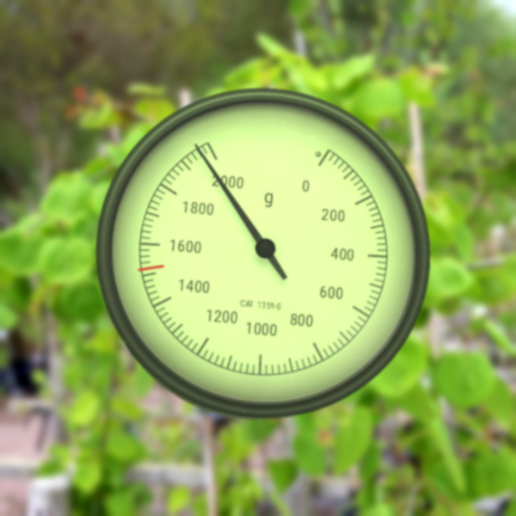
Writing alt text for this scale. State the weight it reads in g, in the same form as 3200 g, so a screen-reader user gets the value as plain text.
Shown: 1960 g
